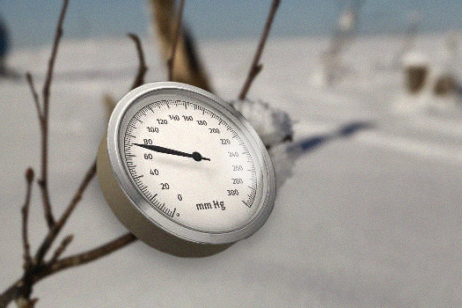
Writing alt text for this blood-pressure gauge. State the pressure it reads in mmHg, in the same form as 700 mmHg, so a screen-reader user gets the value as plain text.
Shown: 70 mmHg
